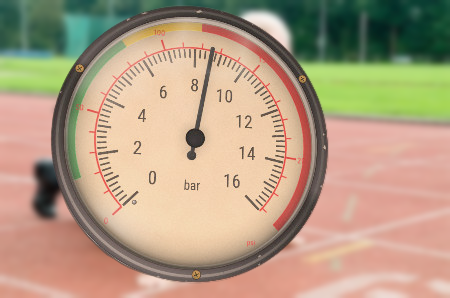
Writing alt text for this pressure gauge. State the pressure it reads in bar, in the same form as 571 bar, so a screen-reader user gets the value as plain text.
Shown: 8.6 bar
